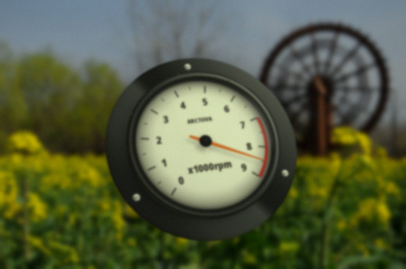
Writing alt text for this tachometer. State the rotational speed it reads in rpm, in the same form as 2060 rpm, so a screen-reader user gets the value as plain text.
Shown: 8500 rpm
